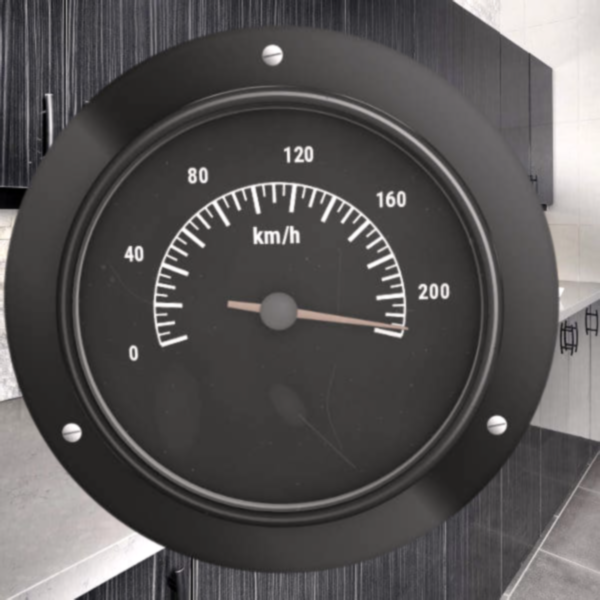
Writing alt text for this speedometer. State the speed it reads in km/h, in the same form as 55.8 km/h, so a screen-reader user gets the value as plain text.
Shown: 215 km/h
